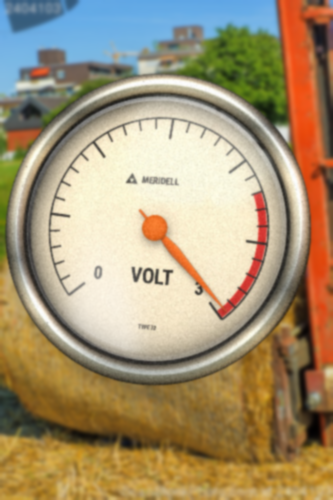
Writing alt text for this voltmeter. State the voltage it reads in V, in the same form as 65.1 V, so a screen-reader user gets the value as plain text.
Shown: 2.95 V
